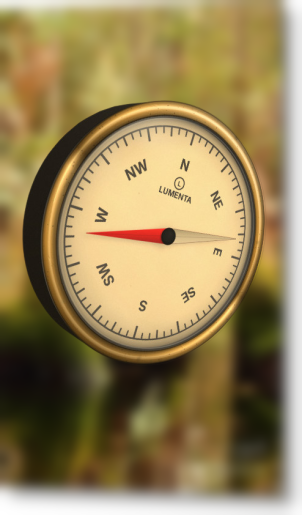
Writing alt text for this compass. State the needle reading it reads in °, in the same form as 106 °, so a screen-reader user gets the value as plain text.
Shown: 257.5 °
